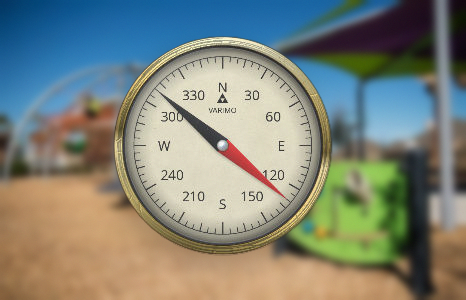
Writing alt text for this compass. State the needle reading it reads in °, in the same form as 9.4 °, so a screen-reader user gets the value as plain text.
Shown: 130 °
